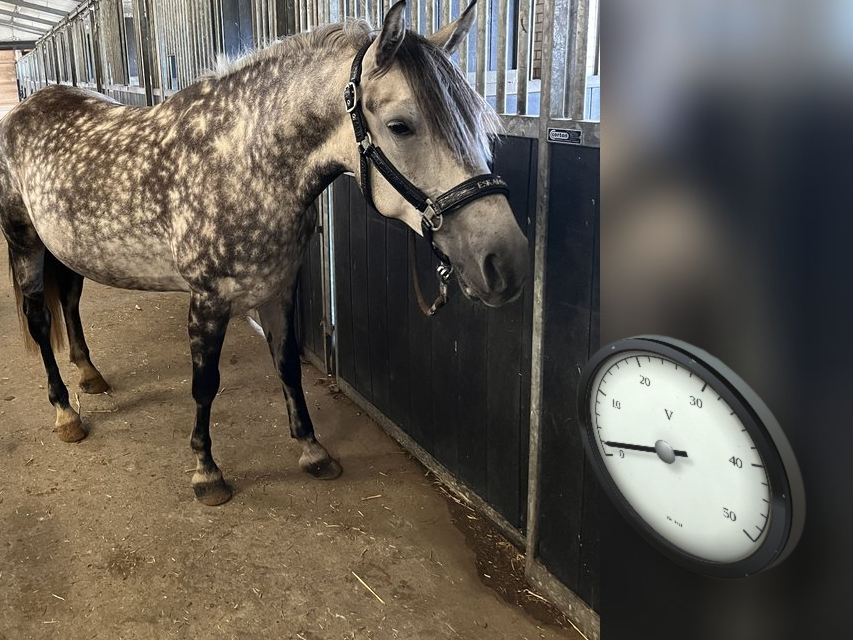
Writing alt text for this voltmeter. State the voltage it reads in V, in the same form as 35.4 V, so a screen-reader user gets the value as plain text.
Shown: 2 V
